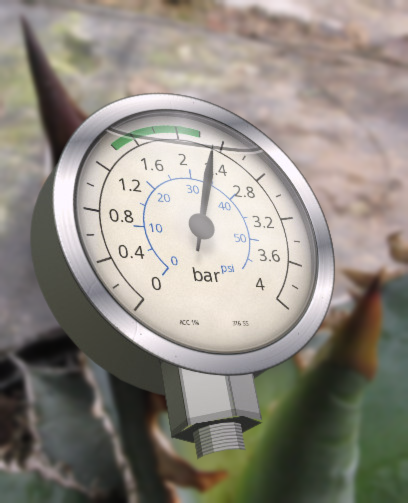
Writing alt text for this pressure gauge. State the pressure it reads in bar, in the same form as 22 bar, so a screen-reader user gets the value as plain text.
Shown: 2.3 bar
